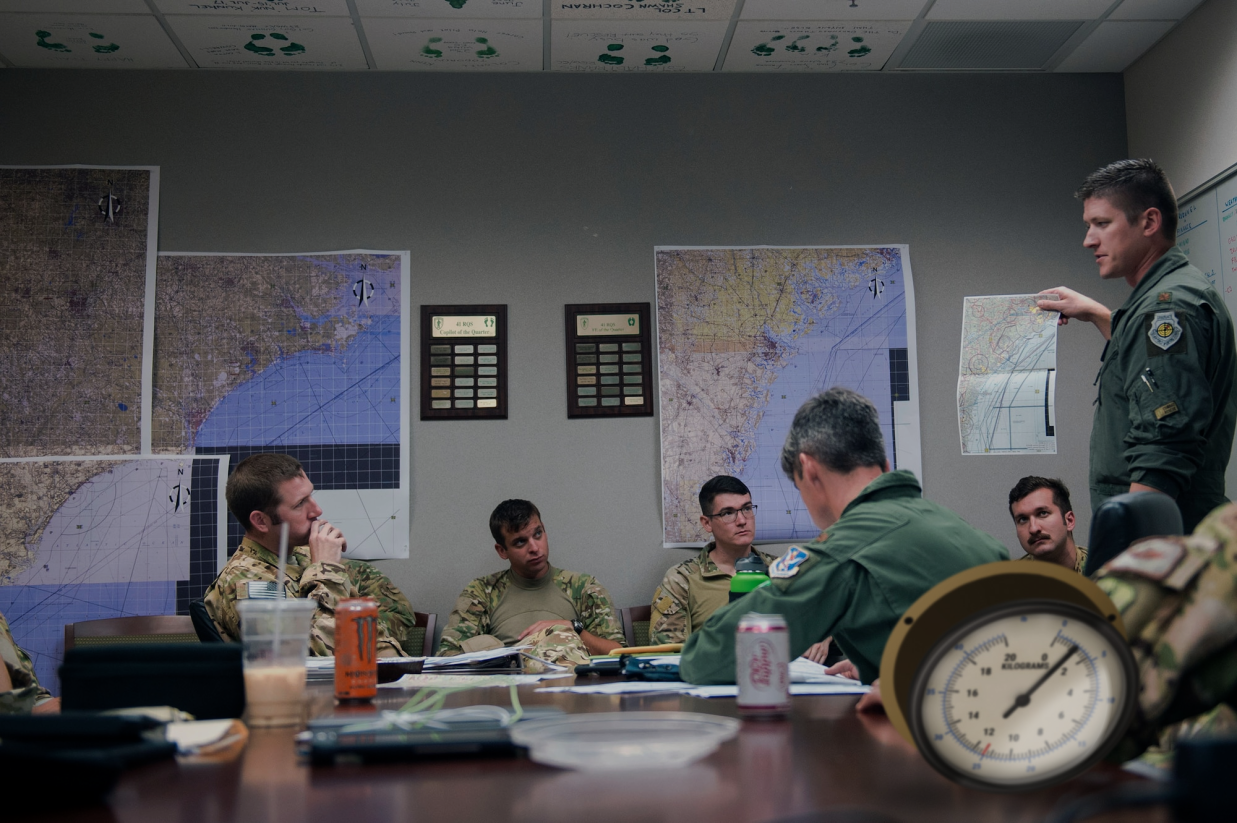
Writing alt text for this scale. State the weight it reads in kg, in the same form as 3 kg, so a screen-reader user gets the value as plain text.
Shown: 1 kg
